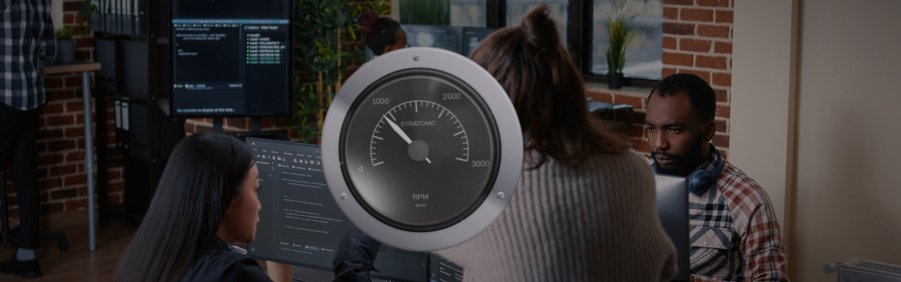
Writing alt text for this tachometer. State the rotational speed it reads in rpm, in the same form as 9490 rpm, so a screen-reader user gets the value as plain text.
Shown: 900 rpm
